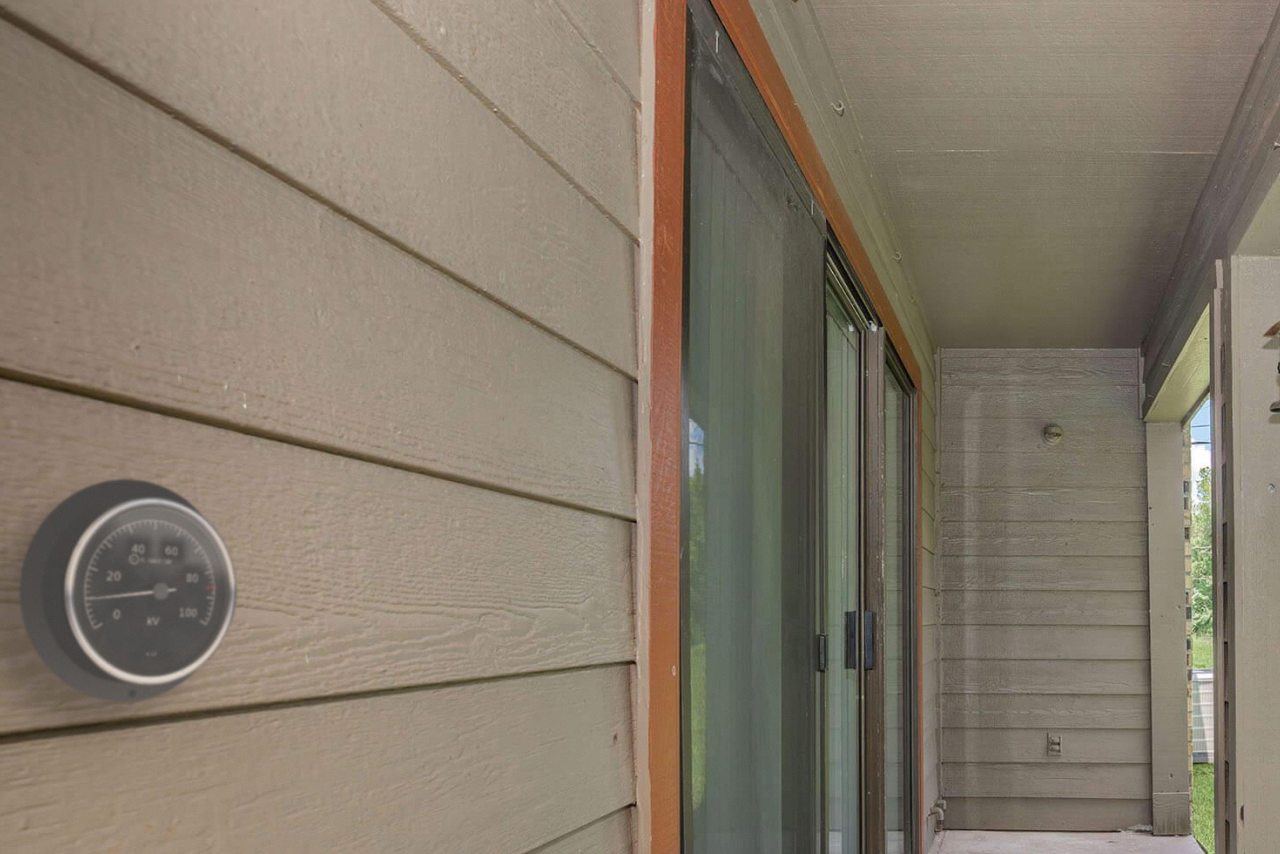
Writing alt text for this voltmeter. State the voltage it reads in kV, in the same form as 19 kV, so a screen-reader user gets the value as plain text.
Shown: 10 kV
